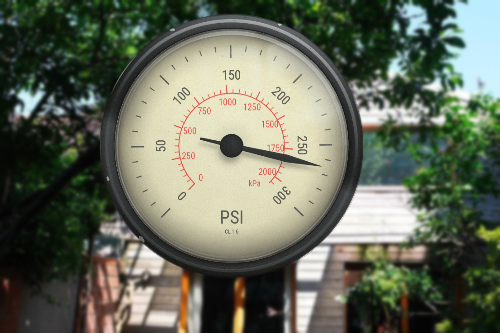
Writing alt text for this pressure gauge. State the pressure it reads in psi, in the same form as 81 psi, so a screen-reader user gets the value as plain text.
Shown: 265 psi
